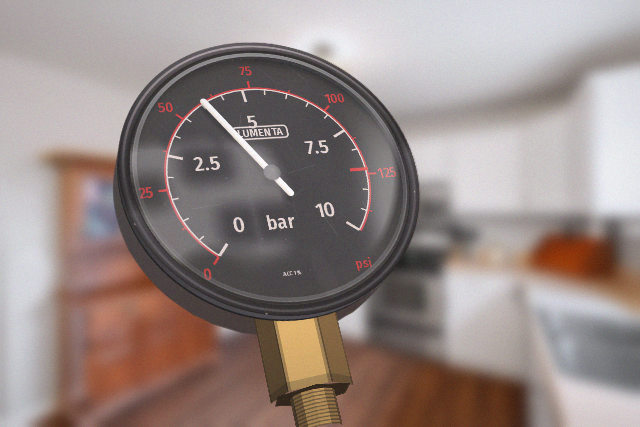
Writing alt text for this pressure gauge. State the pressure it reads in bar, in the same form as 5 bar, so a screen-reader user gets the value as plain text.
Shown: 4 bar
